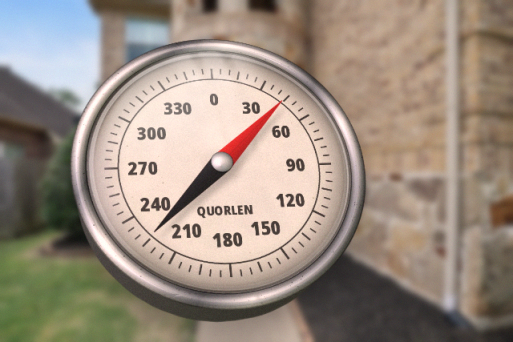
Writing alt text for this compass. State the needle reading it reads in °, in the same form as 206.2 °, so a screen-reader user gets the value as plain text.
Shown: 45 °
